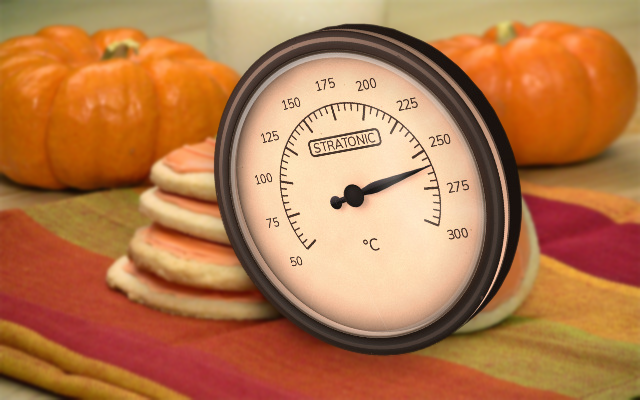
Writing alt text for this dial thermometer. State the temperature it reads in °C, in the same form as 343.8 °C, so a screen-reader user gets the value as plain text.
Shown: 260 °C
